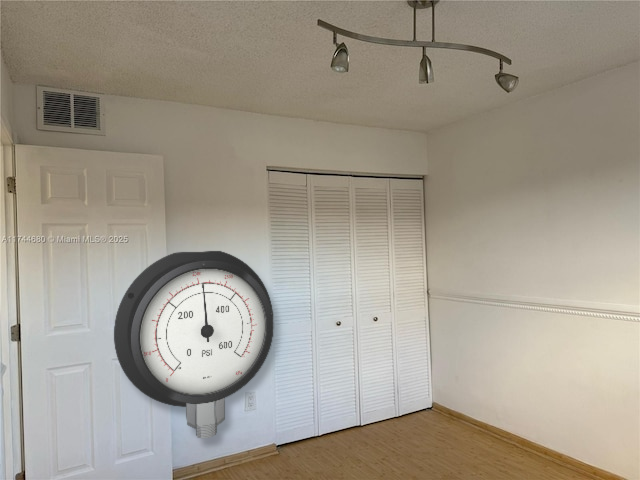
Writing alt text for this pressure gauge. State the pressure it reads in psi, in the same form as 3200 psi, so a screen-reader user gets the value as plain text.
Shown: 300 psi
